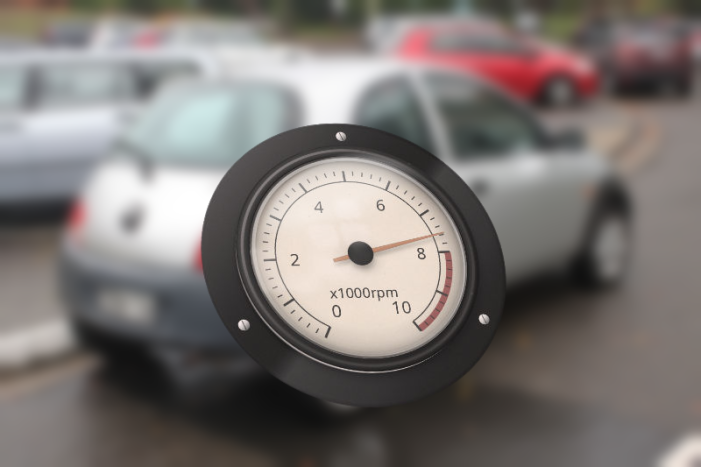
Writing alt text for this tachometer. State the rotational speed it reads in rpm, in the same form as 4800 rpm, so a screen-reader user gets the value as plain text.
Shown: 7600 rpm
